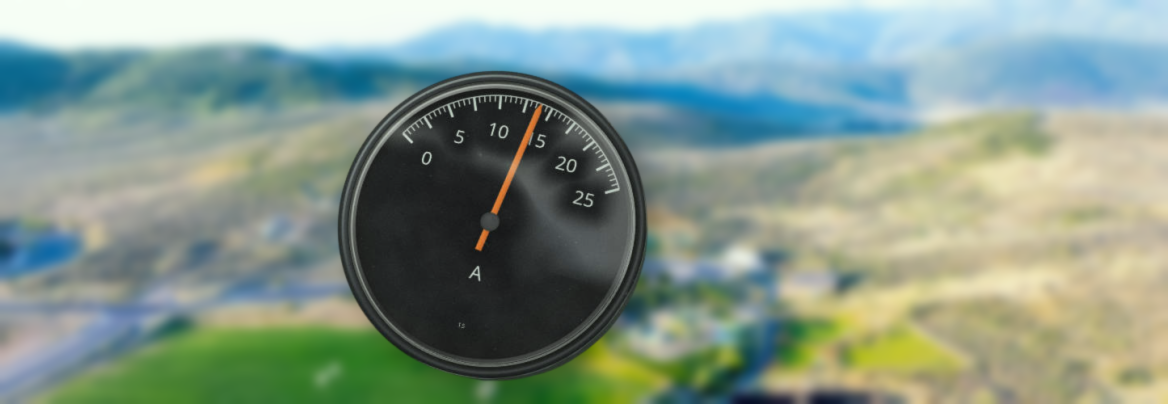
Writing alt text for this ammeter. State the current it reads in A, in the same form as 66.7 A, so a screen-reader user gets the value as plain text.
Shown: 14 A
